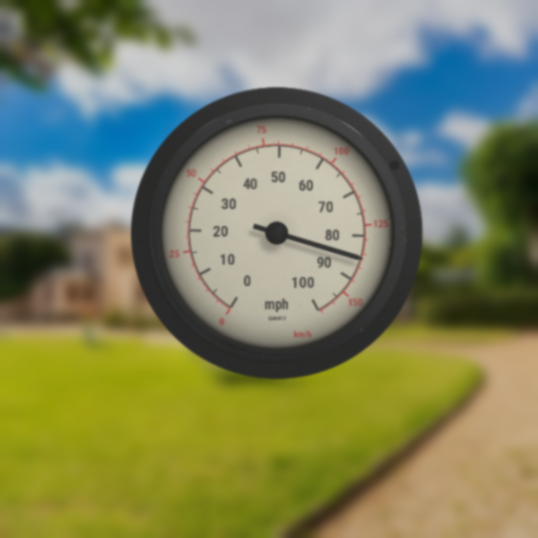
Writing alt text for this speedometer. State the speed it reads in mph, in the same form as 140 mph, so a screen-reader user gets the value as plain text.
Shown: 85 mph
